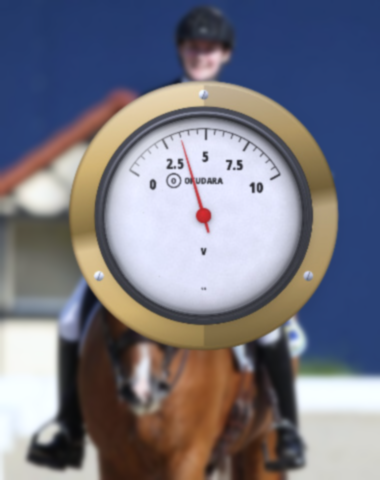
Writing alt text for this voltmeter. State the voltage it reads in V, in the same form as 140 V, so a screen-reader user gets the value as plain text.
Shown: 3.5 V
